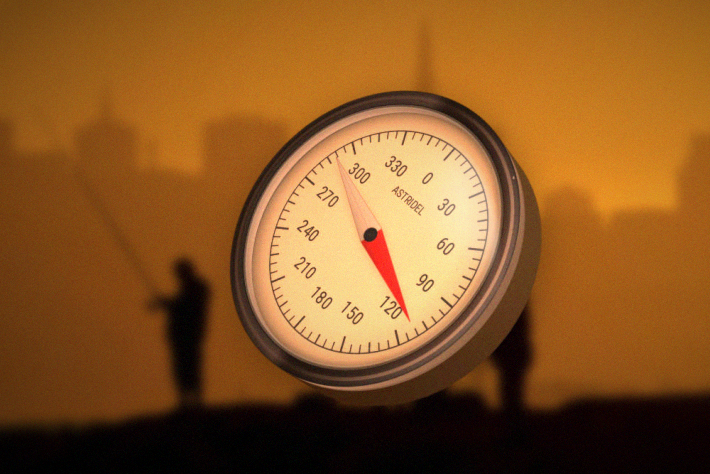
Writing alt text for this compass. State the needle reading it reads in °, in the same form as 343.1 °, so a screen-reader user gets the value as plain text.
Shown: 110 °
